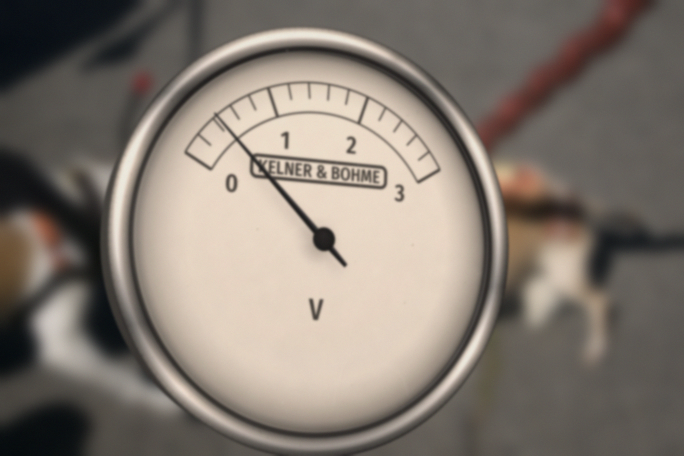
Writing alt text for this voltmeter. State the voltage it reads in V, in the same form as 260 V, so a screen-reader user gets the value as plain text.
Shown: 0.4 V
